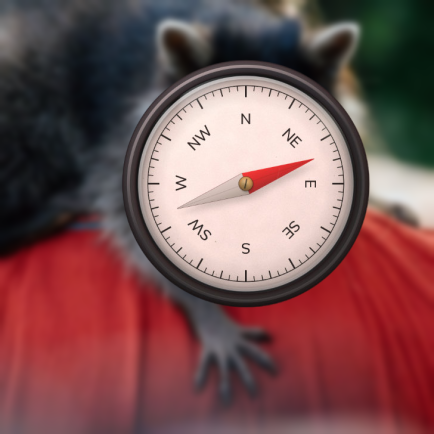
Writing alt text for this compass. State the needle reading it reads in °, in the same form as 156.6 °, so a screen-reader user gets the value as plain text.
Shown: 70 °
